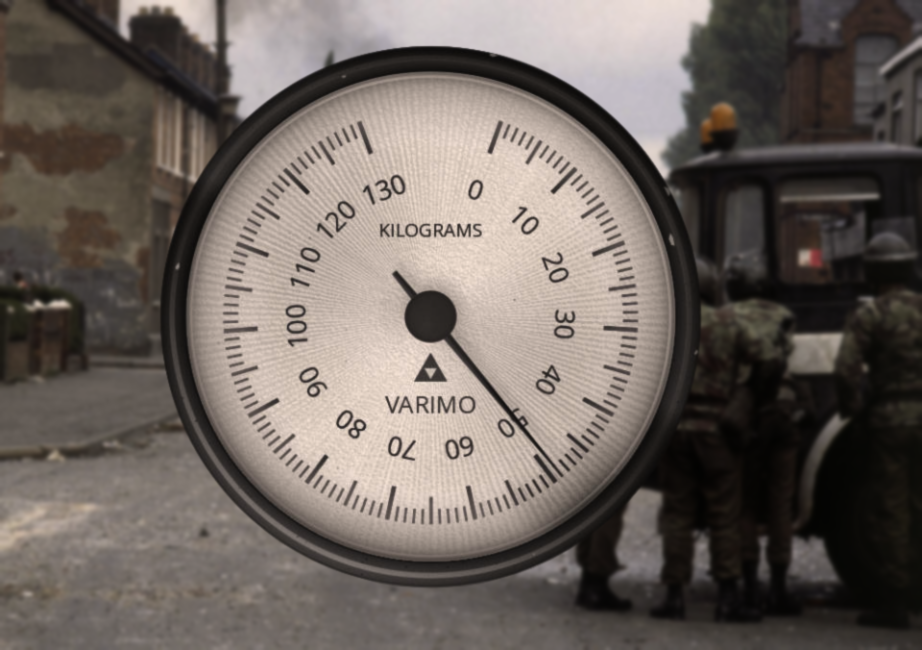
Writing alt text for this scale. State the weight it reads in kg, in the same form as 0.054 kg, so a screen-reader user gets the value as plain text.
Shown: 49 kg
